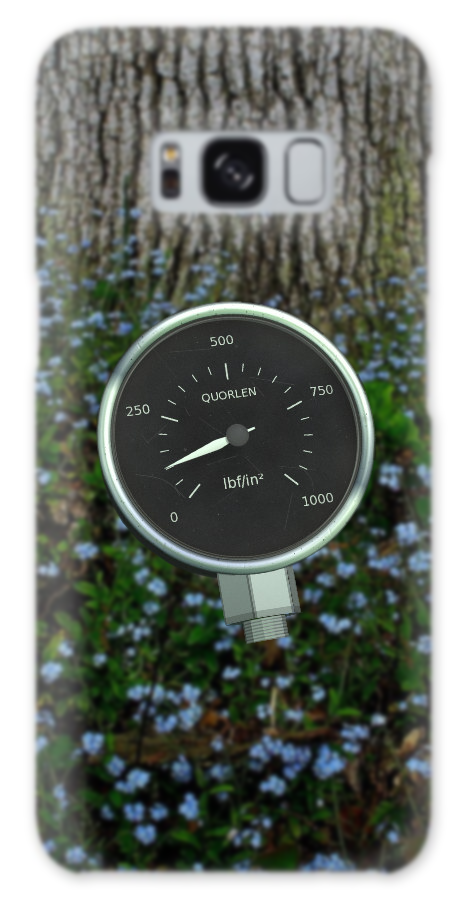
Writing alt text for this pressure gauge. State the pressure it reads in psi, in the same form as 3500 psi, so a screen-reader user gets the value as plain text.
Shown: 100 psi
